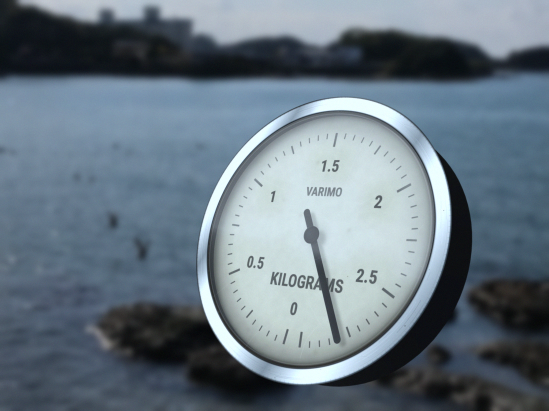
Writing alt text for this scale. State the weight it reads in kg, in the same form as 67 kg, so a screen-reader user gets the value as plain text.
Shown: 2.8 kg
